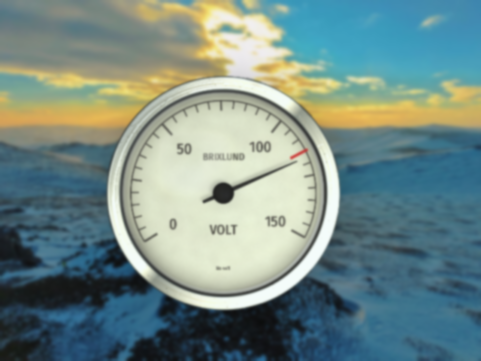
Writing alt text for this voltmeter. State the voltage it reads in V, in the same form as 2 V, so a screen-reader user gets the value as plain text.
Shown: 117.5 V
